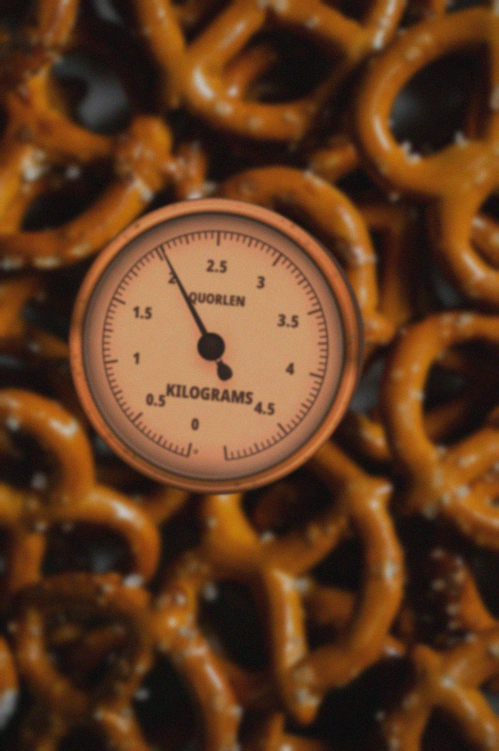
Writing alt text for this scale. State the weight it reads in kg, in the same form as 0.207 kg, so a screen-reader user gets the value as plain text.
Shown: 2.05 kg
